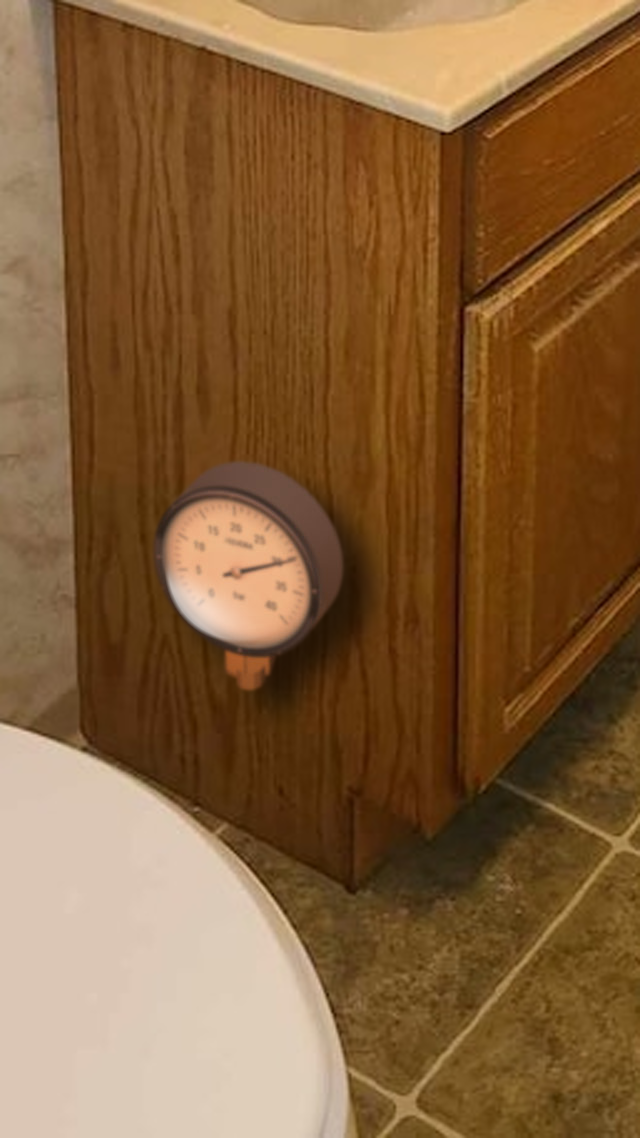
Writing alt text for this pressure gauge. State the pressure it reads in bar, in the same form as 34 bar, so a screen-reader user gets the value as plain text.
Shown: 30 bar
